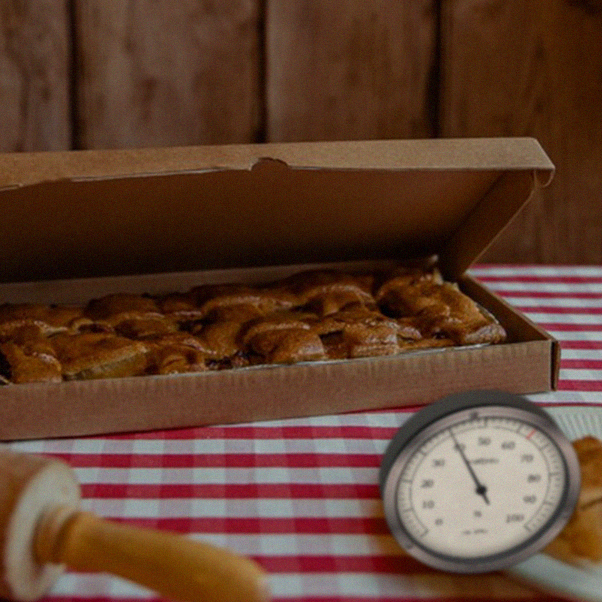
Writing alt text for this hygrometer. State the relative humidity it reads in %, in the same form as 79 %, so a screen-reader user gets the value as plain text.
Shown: 40 %
